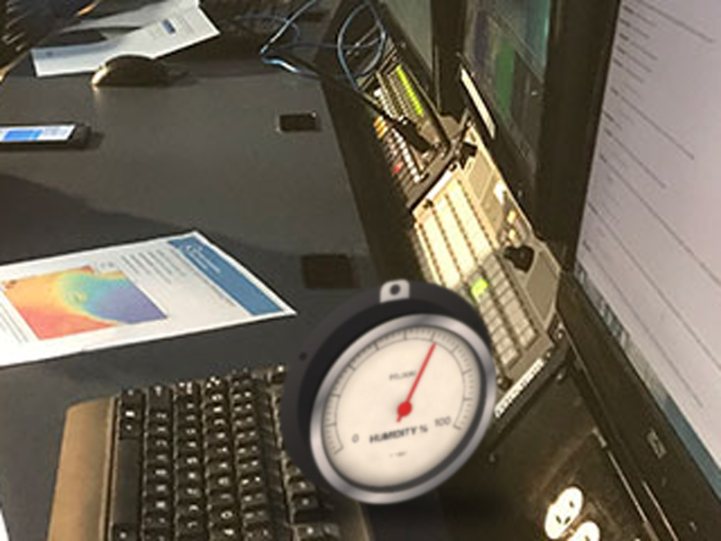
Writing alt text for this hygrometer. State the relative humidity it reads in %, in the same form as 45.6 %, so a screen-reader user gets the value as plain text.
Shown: 60 %
